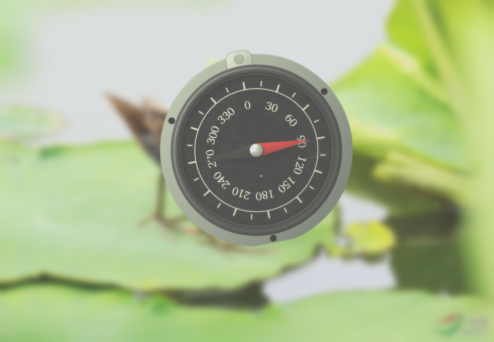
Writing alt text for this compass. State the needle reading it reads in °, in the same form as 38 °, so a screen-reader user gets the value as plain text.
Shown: 90 °
